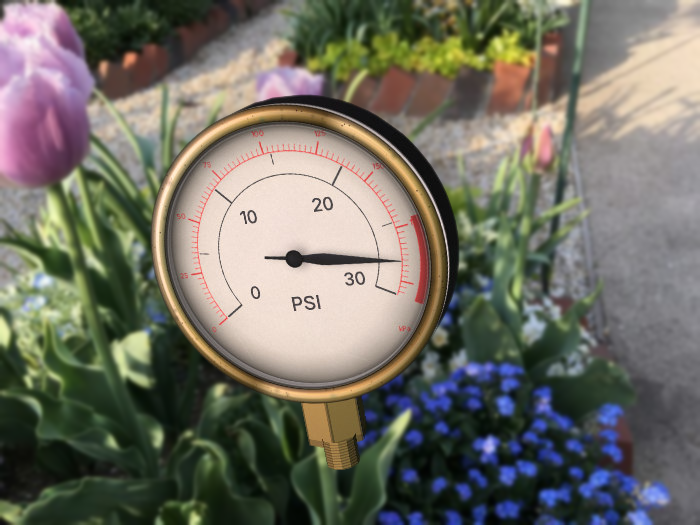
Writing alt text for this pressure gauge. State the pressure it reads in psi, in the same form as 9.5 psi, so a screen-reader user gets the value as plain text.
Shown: 27.5 psi
